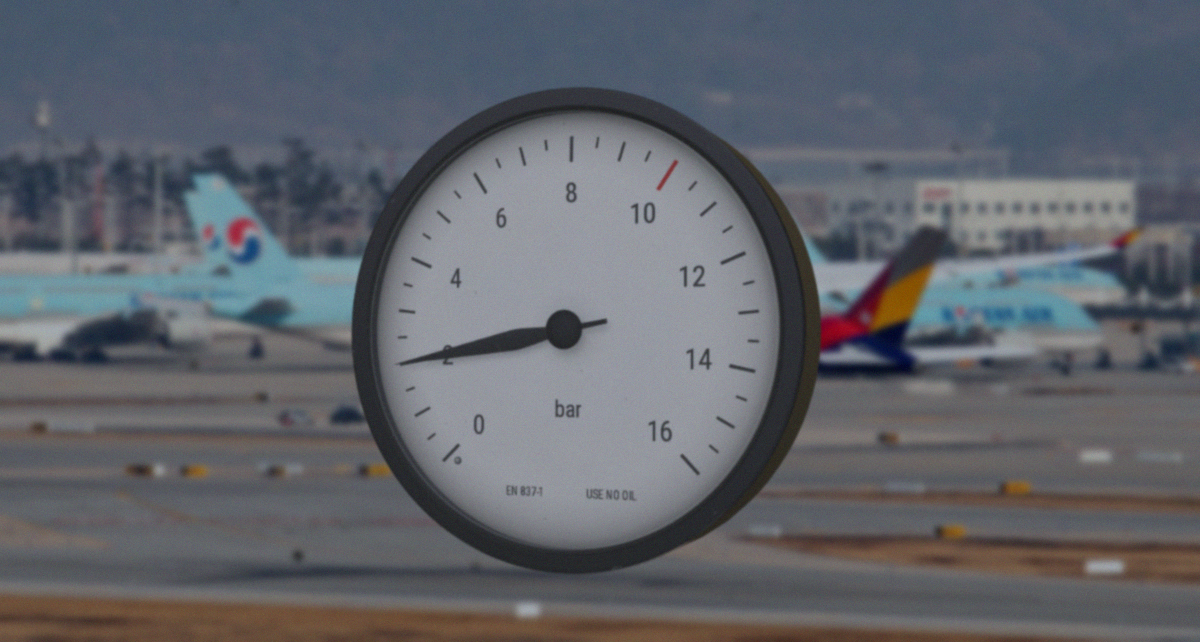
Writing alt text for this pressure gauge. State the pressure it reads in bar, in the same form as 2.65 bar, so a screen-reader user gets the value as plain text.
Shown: 2 bar
